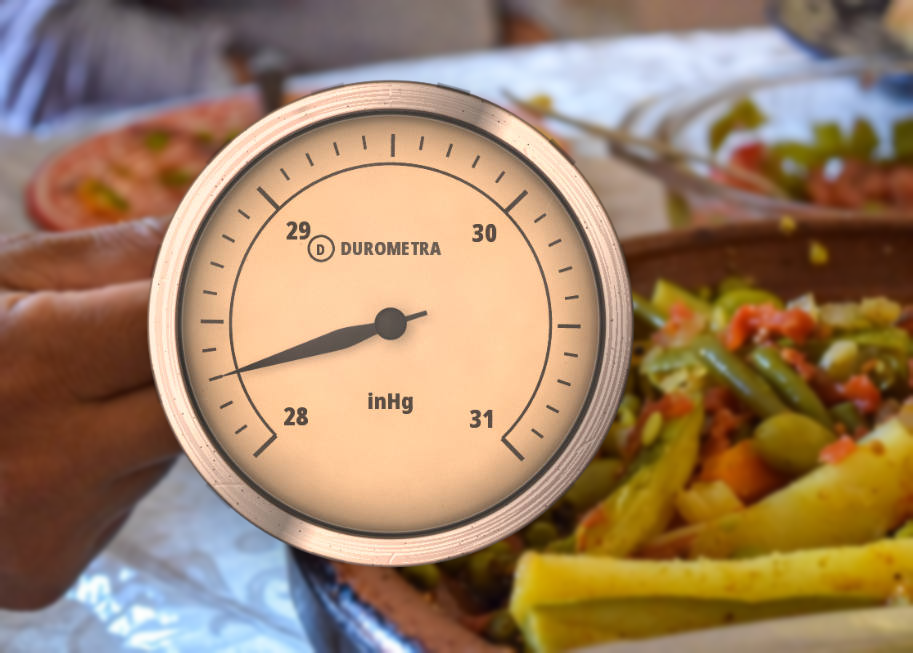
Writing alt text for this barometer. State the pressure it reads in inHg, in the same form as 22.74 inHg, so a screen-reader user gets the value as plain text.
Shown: 28.3 inHg
